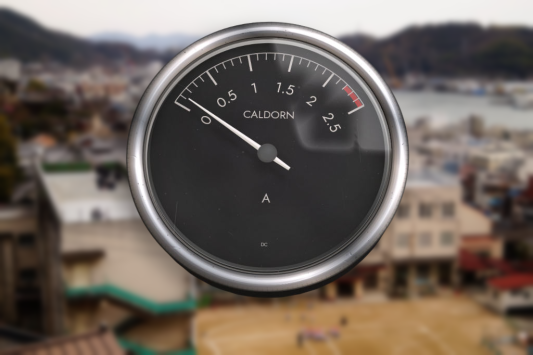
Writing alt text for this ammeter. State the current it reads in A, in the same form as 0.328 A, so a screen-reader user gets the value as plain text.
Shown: 0.1 A
